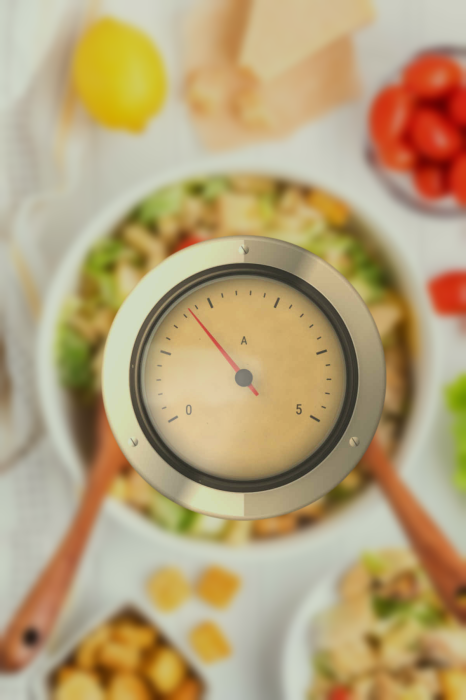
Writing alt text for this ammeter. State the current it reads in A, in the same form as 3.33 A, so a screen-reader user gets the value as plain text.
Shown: 1.7 A
